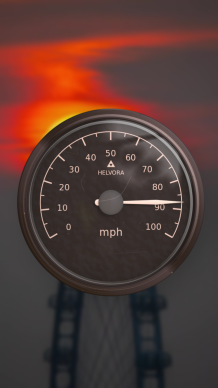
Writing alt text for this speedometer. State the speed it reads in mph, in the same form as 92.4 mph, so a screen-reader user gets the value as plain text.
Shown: 87.5 mph
